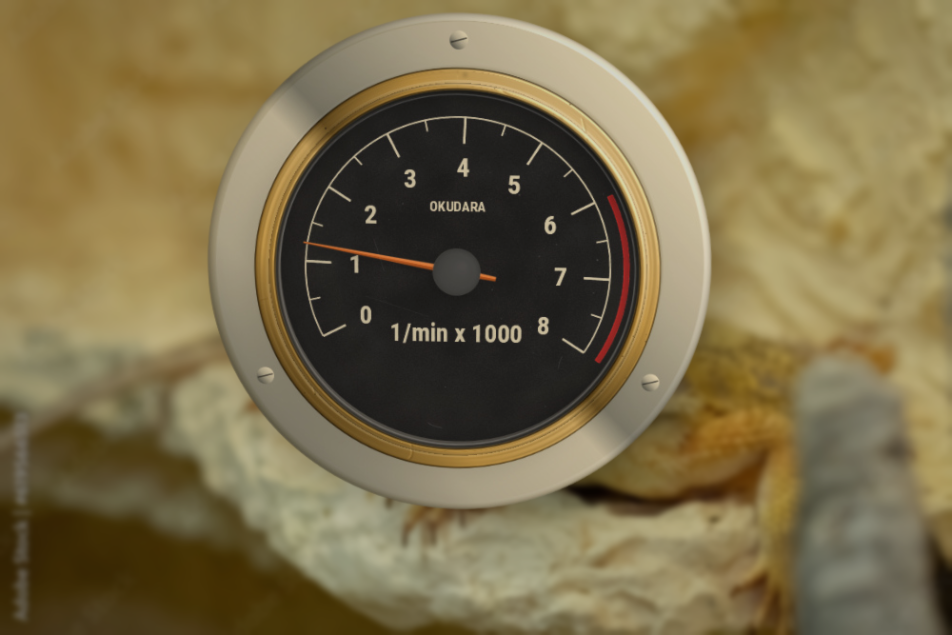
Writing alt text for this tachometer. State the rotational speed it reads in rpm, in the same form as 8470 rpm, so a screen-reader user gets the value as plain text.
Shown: 1250 rpm
